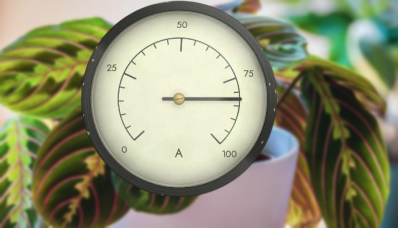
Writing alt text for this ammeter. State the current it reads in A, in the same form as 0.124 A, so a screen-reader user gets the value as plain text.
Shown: 82.5 A
